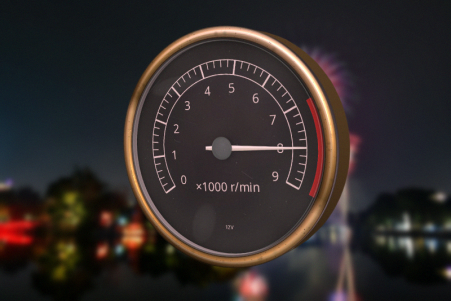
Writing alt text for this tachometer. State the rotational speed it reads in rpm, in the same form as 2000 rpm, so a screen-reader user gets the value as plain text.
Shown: 8000 rpm
